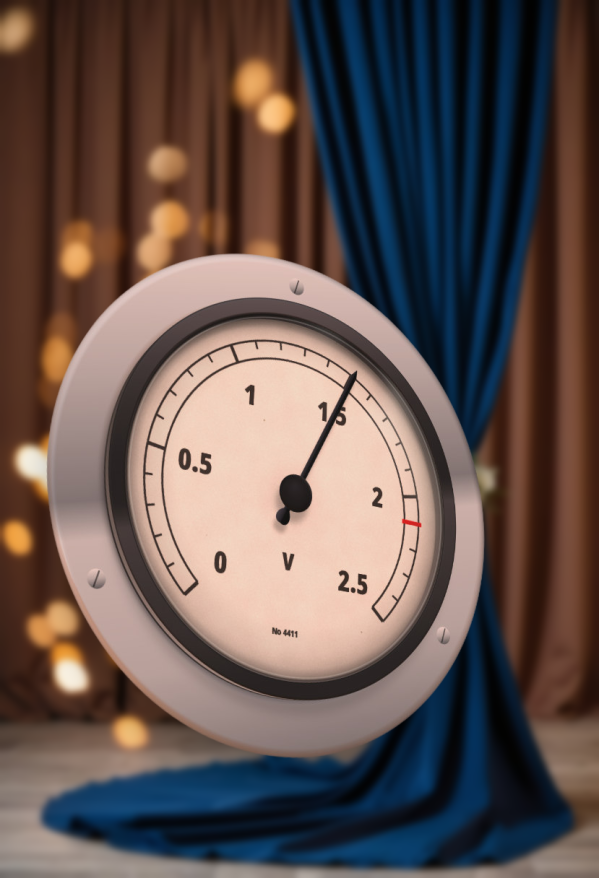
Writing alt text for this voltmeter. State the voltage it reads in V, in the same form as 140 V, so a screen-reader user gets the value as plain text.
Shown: 1.5 V
